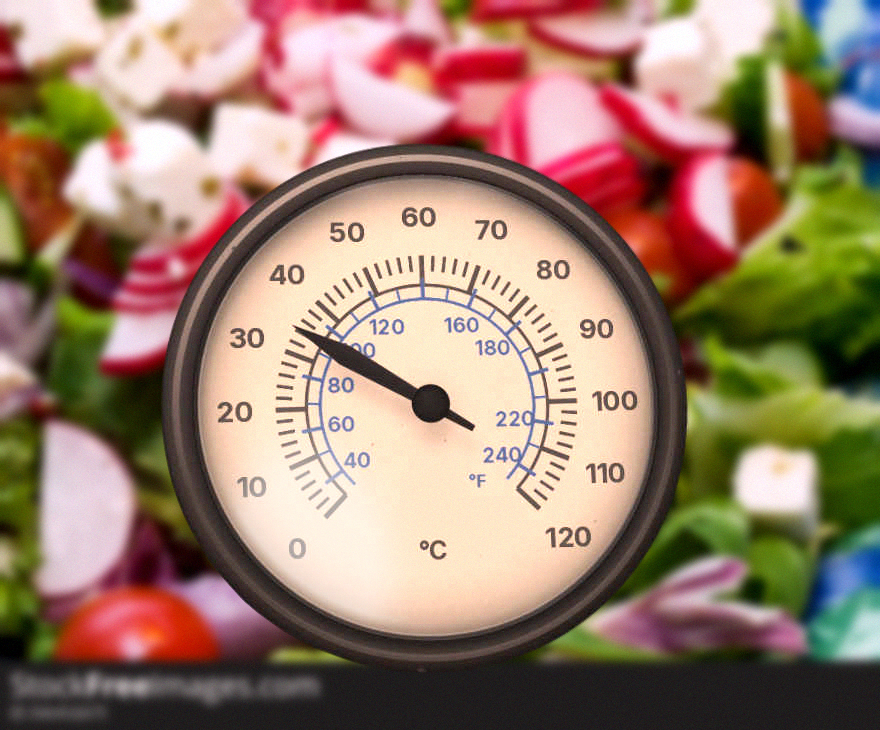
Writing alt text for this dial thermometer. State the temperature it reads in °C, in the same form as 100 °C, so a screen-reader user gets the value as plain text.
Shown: 34 °C
